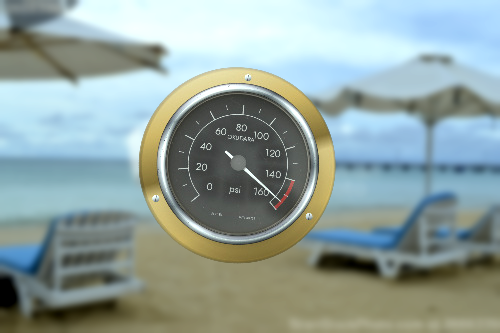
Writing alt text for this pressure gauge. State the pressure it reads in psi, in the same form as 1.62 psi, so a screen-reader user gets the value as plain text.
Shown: 155 psi
